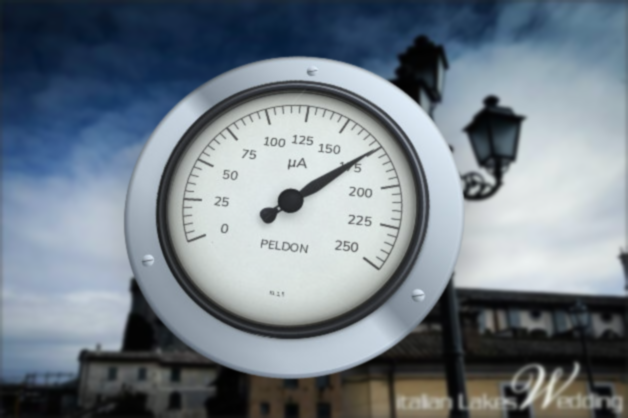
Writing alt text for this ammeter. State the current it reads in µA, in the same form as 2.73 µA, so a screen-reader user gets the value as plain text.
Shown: 175 µA
